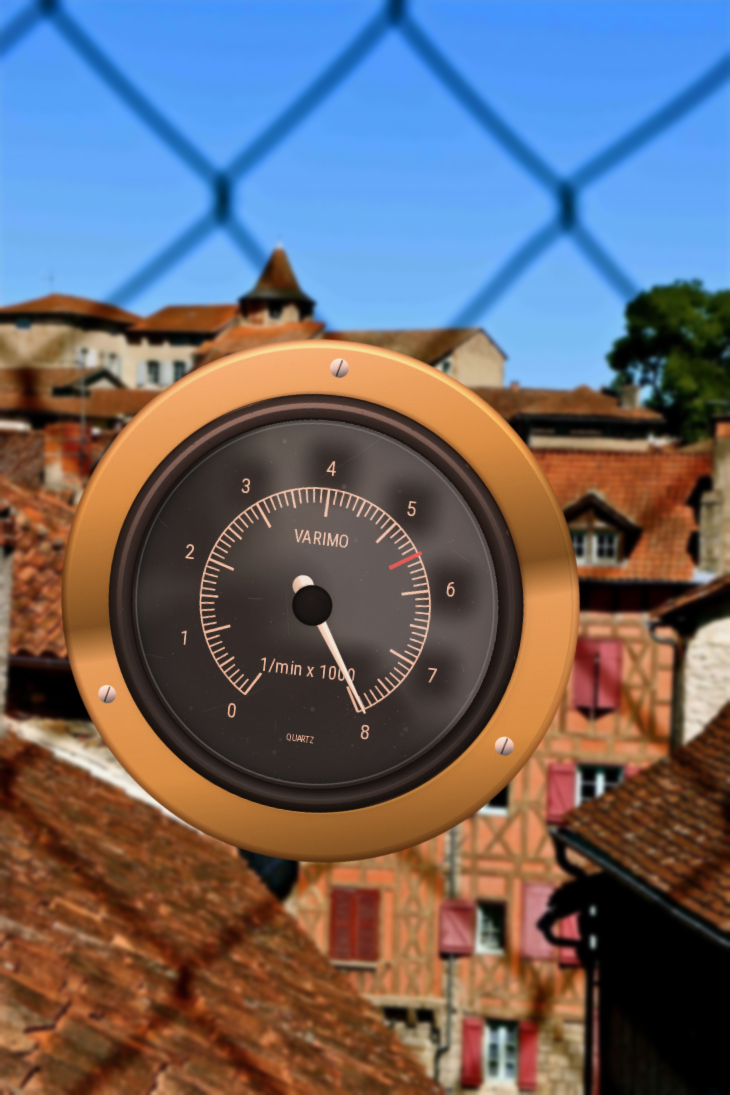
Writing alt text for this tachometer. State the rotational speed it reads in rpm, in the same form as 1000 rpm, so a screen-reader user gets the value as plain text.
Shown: 7900 rpm
